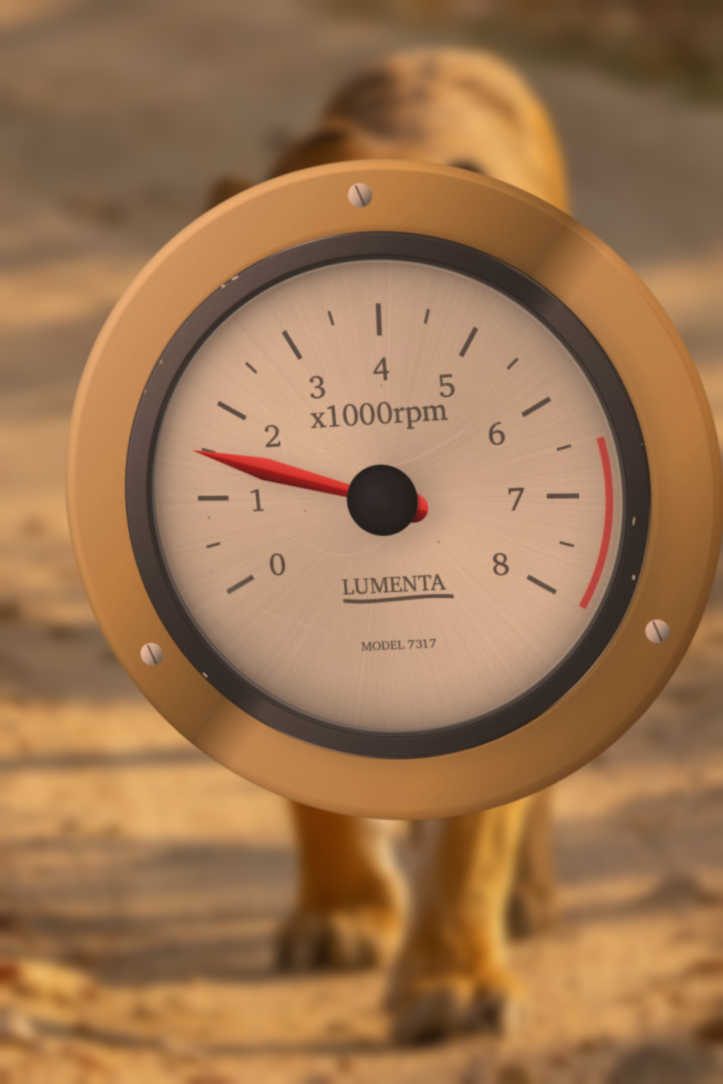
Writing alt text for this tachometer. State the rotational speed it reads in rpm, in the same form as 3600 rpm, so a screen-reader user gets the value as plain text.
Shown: 1500 rpm
